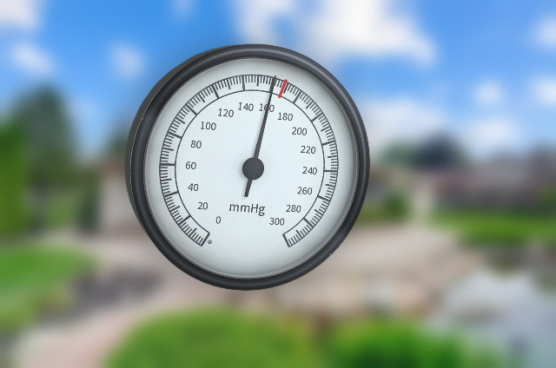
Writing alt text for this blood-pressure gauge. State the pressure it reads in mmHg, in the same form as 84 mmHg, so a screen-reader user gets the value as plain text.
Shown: 160 mmHg
